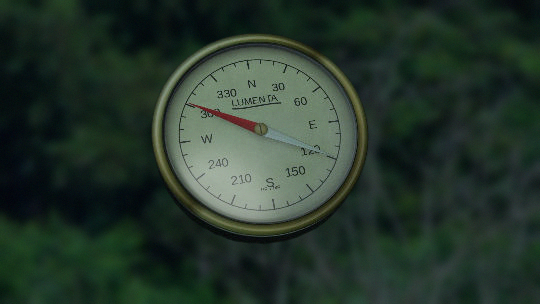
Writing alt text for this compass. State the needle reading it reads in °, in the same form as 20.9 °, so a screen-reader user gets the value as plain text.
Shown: 300 °
